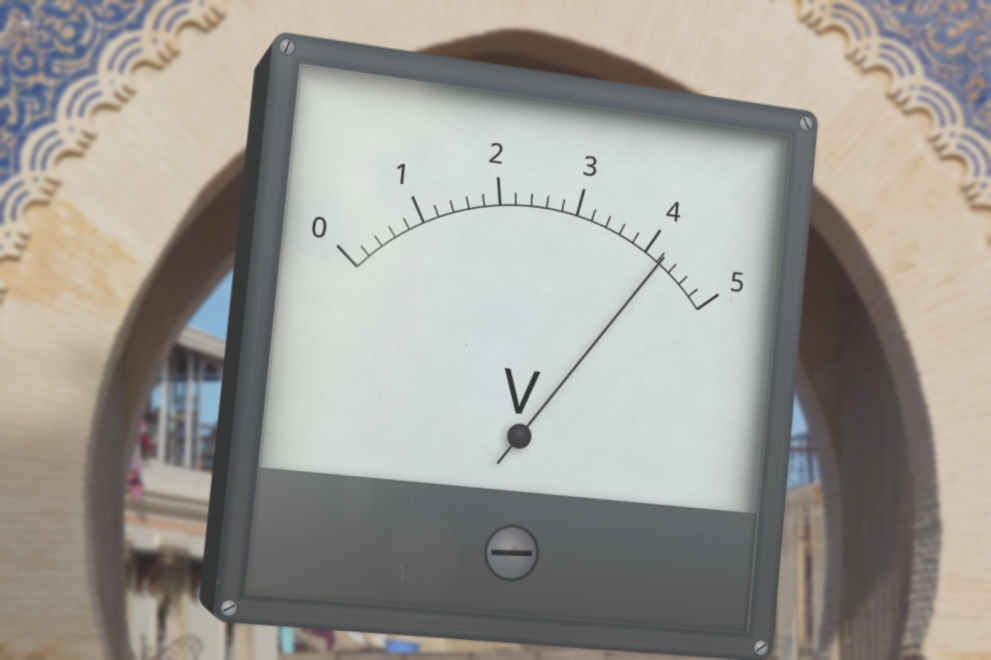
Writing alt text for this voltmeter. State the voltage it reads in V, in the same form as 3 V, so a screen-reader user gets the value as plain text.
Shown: 4.2 V
